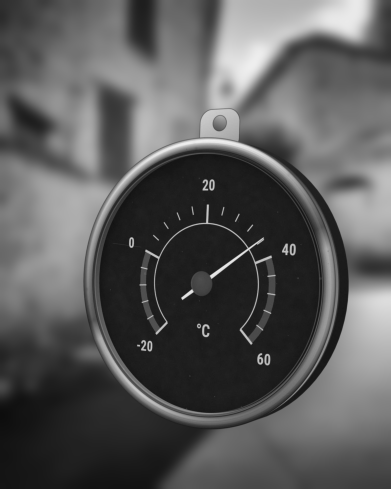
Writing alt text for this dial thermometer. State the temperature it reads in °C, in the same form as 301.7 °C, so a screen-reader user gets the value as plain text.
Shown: 36 °C
